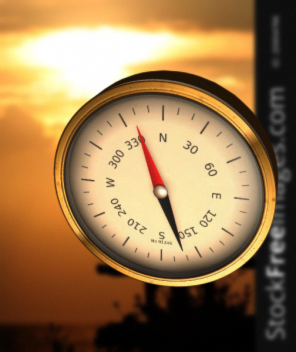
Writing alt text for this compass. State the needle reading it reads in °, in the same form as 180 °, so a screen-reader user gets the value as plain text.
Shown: 340 °
